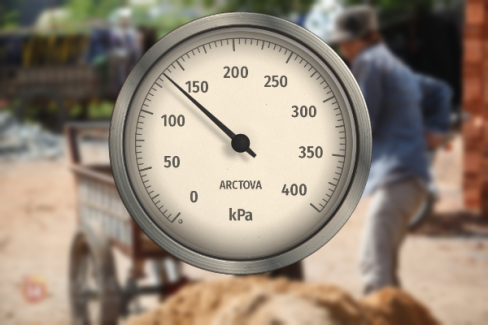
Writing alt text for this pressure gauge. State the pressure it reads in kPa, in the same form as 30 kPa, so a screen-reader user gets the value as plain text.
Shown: 135 kPa
